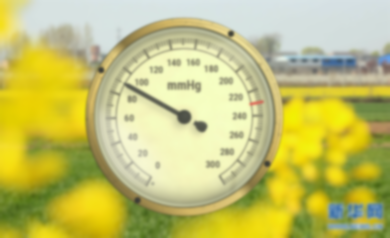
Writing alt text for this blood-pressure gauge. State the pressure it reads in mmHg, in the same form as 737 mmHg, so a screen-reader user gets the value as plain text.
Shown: 90 mmHg
